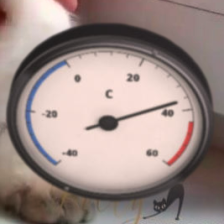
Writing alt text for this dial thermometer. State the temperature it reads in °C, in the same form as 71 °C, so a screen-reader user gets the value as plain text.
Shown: 36 °C
